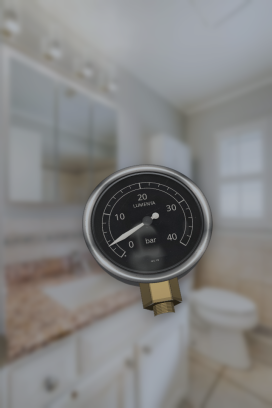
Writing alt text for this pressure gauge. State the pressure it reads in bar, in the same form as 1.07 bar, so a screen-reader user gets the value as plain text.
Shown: 3 bar
